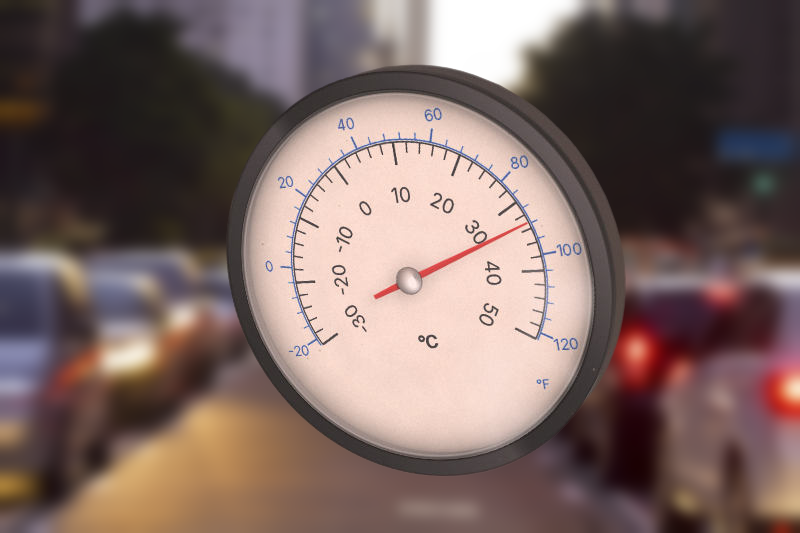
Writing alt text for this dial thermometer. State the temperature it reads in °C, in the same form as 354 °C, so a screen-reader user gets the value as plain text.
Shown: 33 °C
